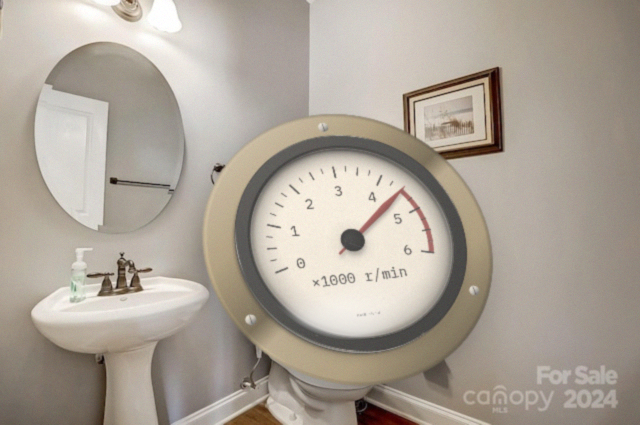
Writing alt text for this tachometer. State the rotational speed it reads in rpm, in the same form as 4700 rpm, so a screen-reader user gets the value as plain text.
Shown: 4500 rpm
